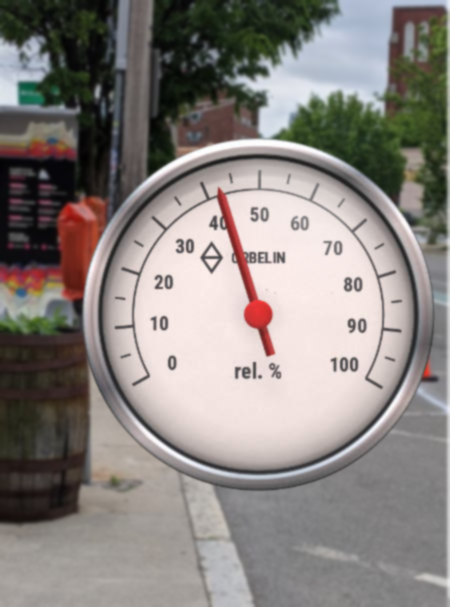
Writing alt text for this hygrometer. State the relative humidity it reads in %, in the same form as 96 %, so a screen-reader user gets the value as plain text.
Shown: 42.5 %
